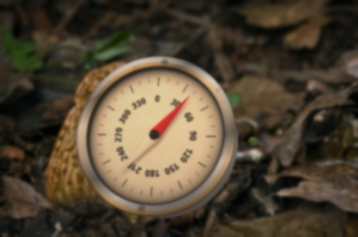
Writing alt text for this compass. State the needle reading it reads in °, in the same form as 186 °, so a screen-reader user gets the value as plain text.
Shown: 40 °
